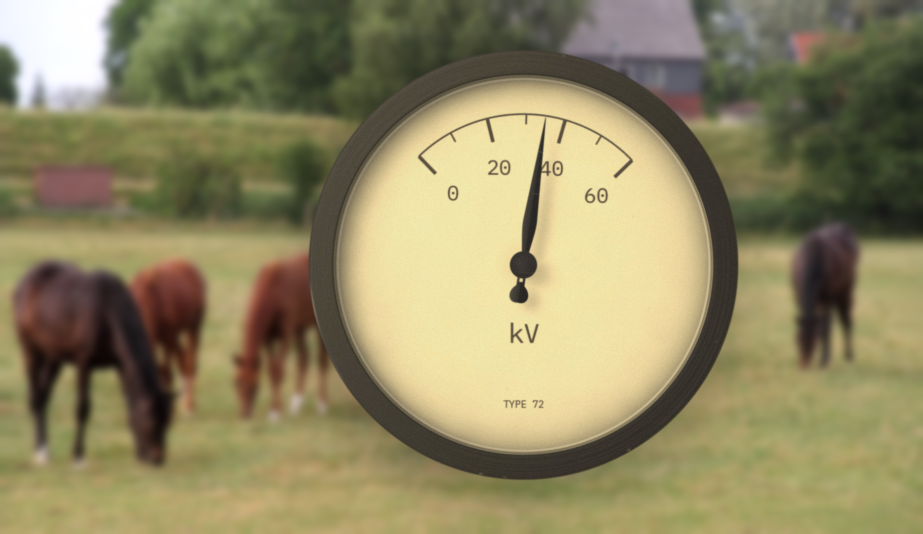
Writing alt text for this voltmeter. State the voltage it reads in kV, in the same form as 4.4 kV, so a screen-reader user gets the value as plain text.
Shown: 35 kV
